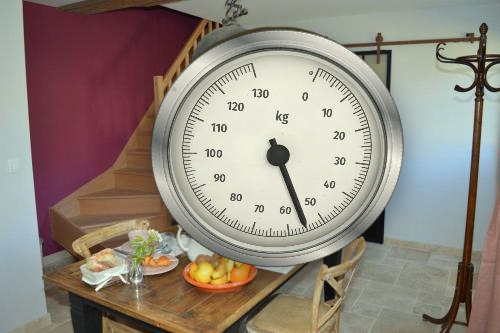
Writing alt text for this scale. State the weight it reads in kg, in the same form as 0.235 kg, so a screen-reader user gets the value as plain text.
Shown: 55 kg
